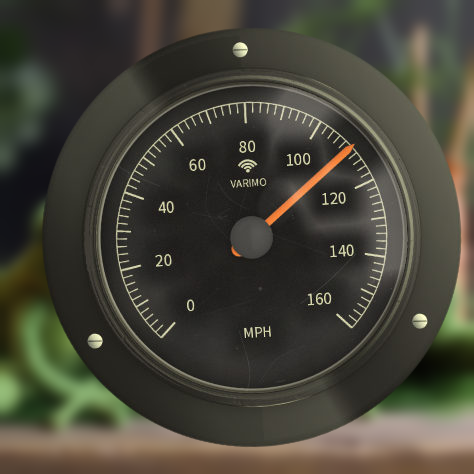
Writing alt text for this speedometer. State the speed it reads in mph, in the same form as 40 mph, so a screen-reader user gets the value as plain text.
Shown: 110 mph
